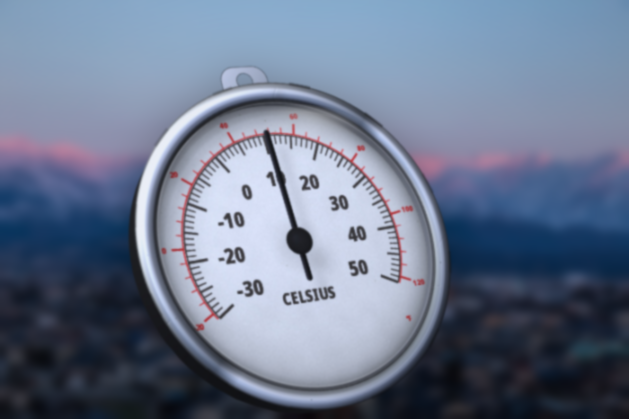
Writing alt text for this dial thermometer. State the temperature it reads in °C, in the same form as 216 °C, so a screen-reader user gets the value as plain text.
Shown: 10 °C
